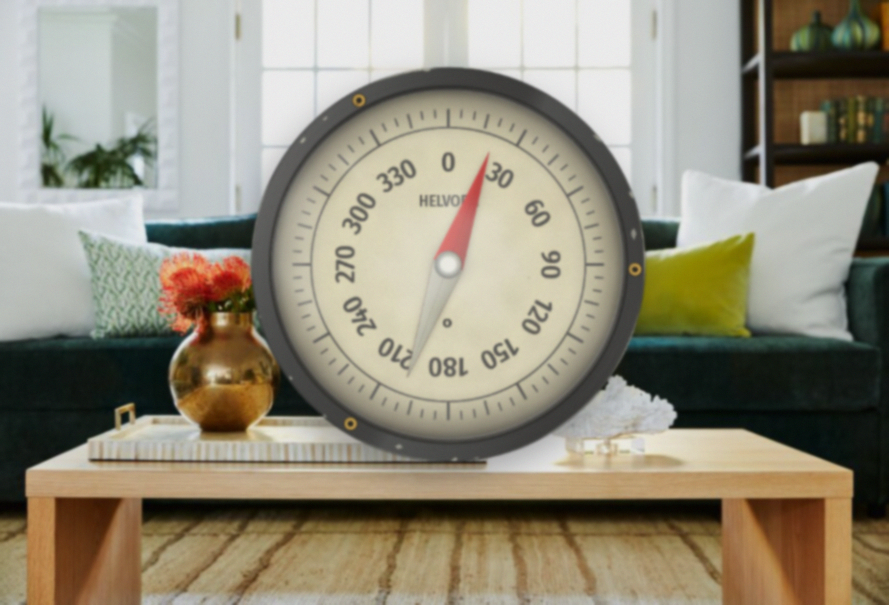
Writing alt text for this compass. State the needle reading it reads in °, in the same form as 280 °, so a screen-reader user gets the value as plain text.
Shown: 20 °
